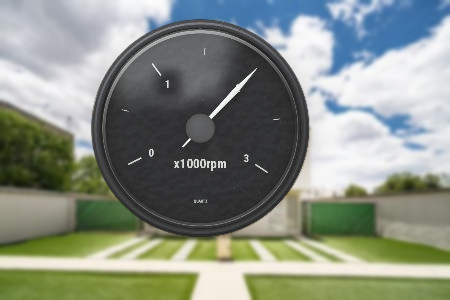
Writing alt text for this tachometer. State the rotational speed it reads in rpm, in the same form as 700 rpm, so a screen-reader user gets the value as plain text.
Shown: 2000 rpm
